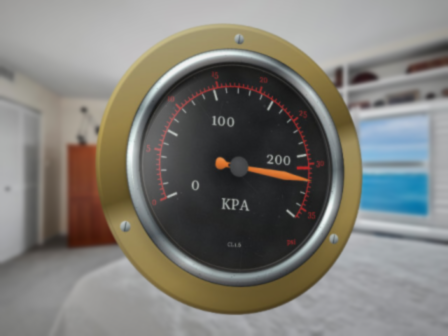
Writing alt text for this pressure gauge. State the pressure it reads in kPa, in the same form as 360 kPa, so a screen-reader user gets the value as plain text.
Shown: 220 kPa
